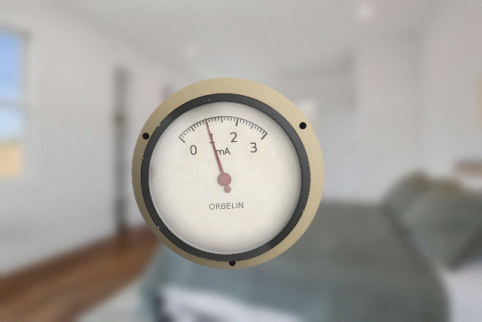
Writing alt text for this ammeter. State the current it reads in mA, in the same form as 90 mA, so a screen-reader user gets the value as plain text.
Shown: 1 mA
